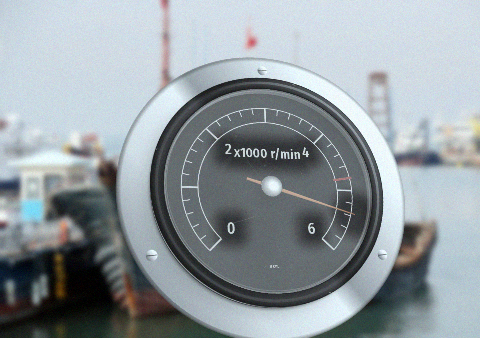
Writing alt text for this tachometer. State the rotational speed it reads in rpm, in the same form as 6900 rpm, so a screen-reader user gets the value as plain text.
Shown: 5400 rpm
